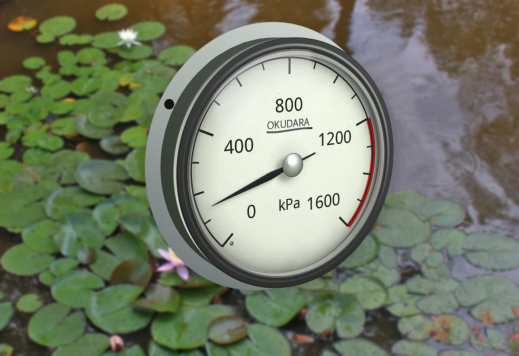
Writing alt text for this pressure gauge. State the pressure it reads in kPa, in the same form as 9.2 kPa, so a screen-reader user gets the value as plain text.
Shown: 150 kPa
